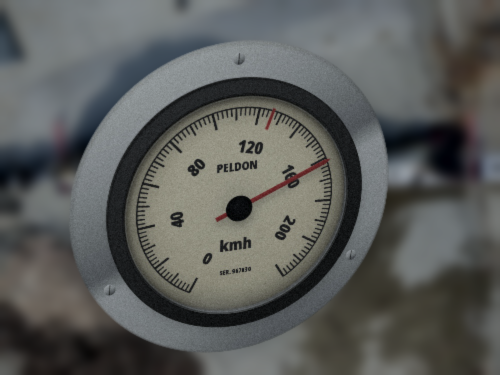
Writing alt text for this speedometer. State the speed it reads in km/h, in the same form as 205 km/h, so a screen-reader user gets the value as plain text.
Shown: 160 km/h
